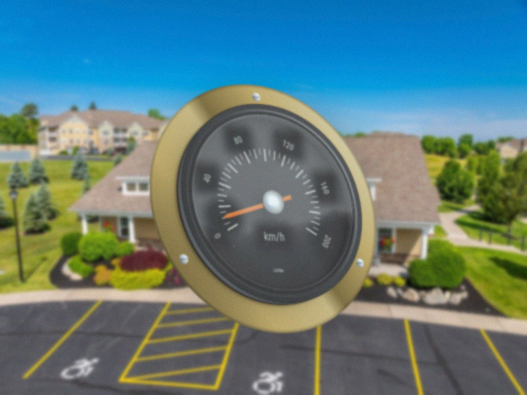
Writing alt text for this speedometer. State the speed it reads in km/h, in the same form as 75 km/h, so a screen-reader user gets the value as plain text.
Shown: 10 km/h
